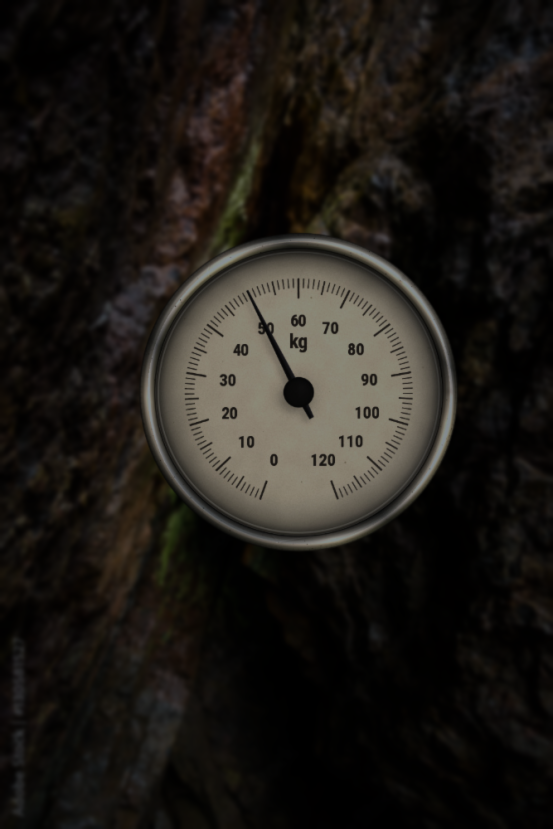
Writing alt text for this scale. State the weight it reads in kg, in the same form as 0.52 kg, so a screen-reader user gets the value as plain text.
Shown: 50 kg
